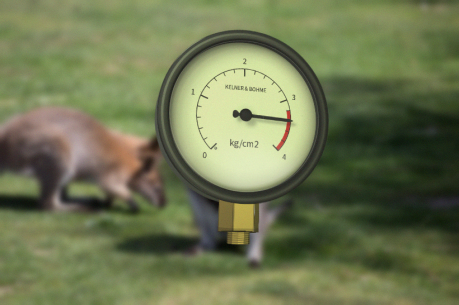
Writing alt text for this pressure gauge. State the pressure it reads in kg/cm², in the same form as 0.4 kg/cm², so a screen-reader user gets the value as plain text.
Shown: 3.4 kg/cm²
